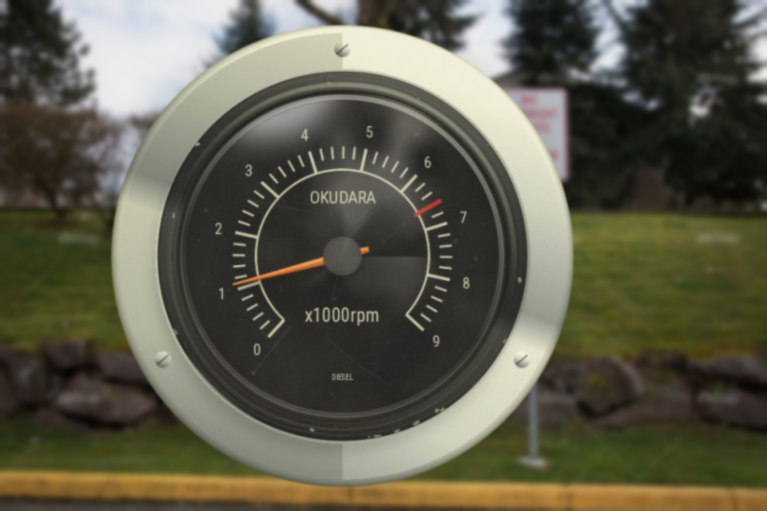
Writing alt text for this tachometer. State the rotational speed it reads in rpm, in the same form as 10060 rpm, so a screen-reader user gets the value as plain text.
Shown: 1100 rpm
